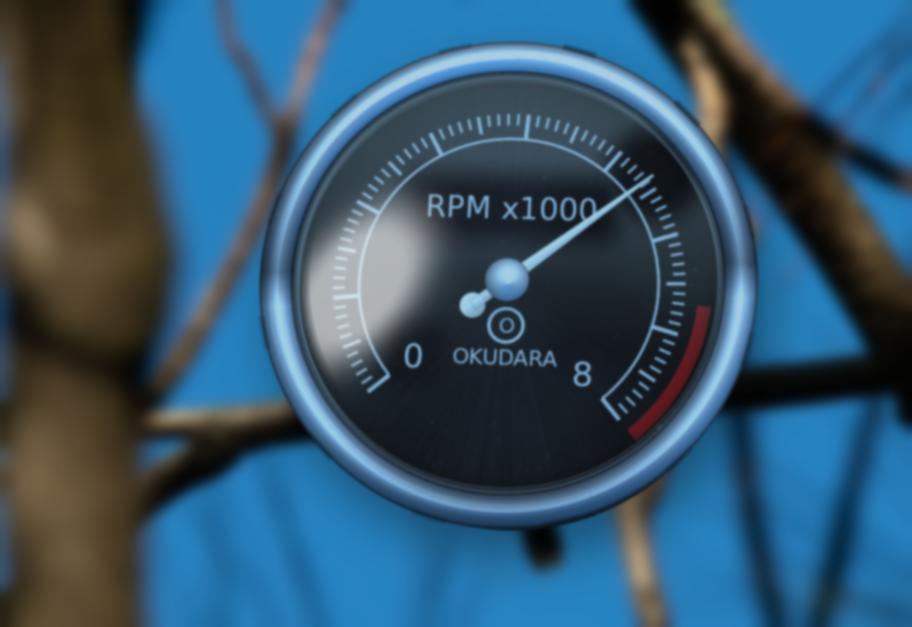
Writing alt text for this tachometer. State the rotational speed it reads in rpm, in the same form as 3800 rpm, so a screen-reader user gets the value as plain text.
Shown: 5400 rpm
